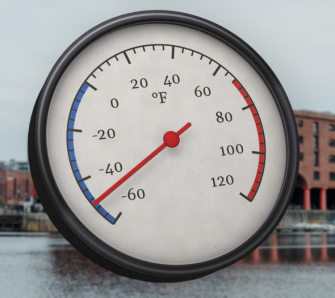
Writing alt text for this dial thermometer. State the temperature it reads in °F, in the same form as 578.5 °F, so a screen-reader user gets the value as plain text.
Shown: -50 °F
